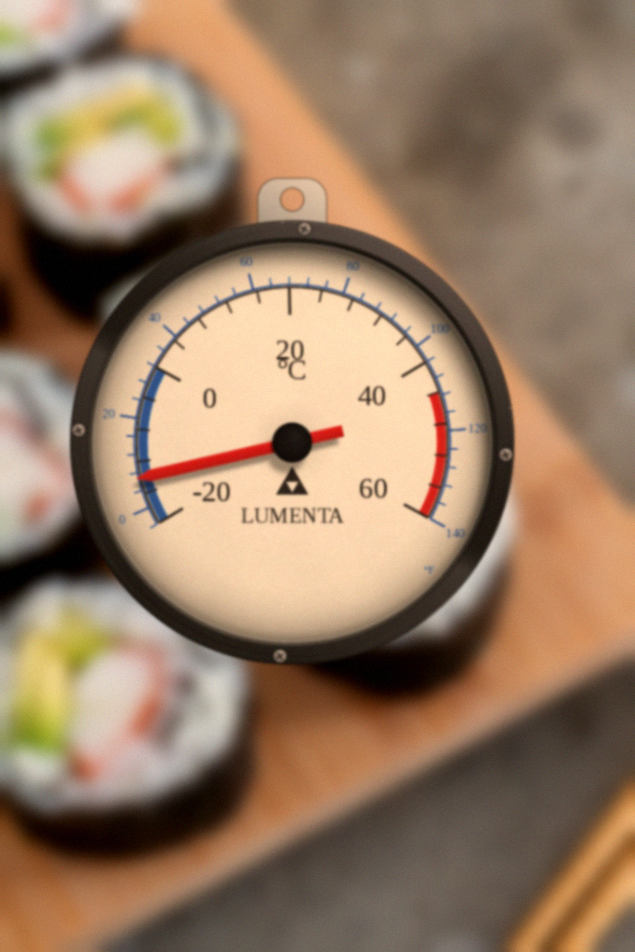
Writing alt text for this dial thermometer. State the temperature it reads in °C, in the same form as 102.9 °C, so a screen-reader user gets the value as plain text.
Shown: -14 °C
